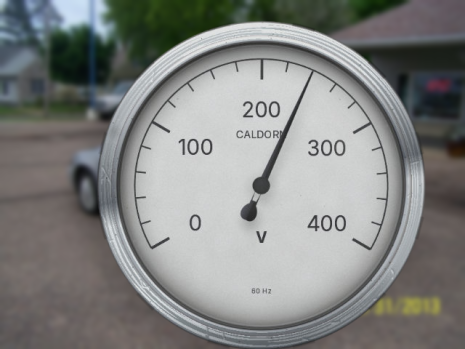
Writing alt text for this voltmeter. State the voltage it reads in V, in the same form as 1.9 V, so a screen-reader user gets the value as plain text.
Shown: 240 V
